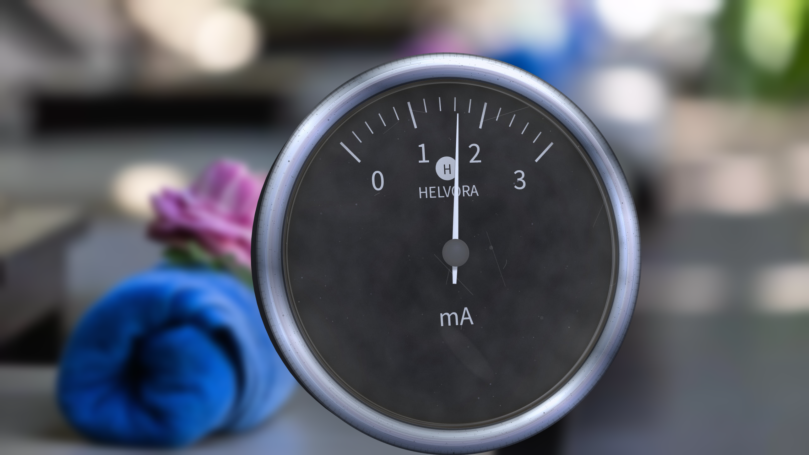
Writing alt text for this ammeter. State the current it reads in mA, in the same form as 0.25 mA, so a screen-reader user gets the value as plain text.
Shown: 1.6 mA
